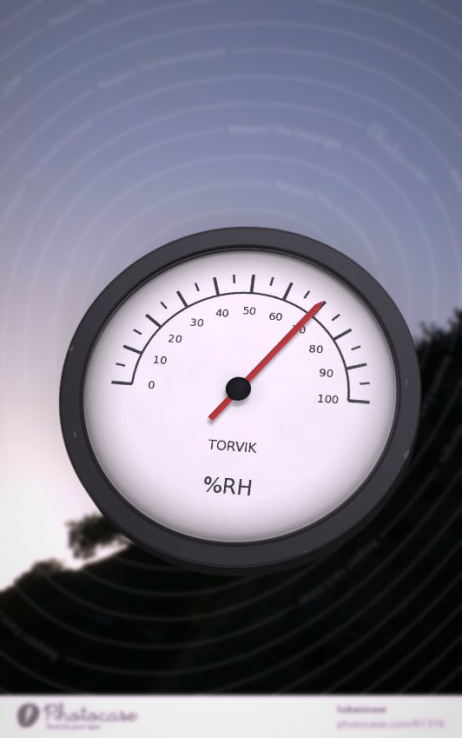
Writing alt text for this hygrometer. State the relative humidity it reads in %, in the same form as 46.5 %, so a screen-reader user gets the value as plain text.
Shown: 70 %
